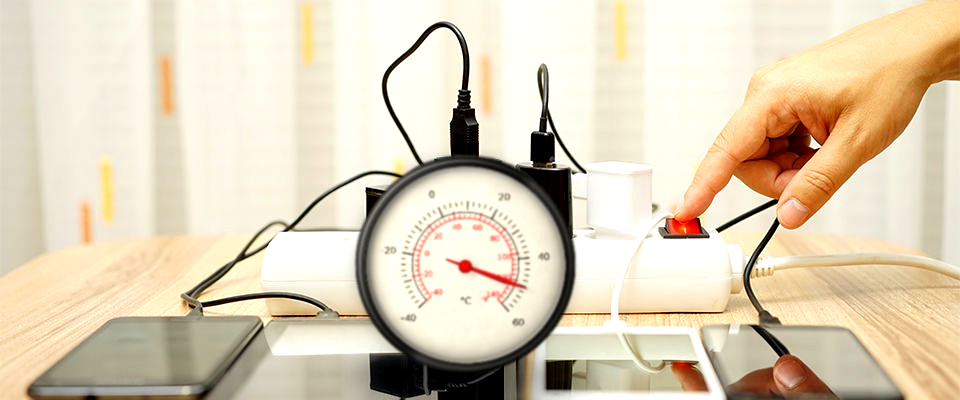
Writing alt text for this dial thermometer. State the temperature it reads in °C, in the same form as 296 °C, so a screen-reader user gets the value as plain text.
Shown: 50 °C
